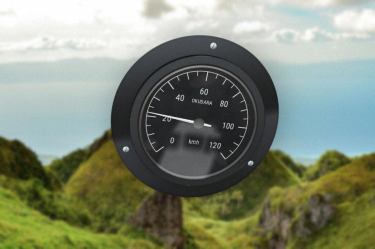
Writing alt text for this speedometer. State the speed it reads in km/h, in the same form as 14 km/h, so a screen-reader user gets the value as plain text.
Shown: 22.5 km/h
